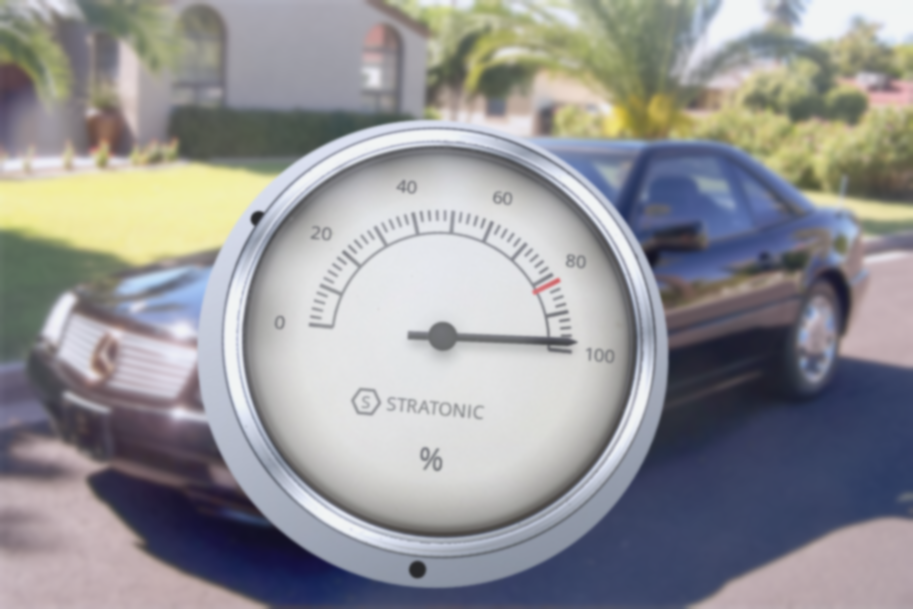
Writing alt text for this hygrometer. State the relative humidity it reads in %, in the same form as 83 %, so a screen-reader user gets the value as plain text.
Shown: 98 %
